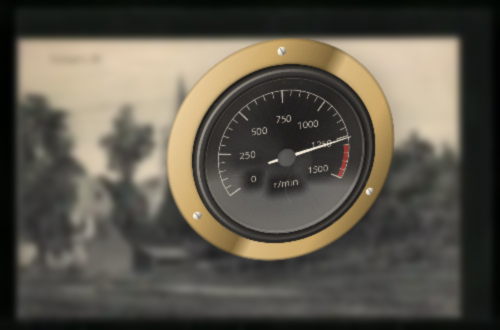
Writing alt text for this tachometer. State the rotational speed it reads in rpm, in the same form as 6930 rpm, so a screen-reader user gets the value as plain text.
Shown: 1250 rpm
